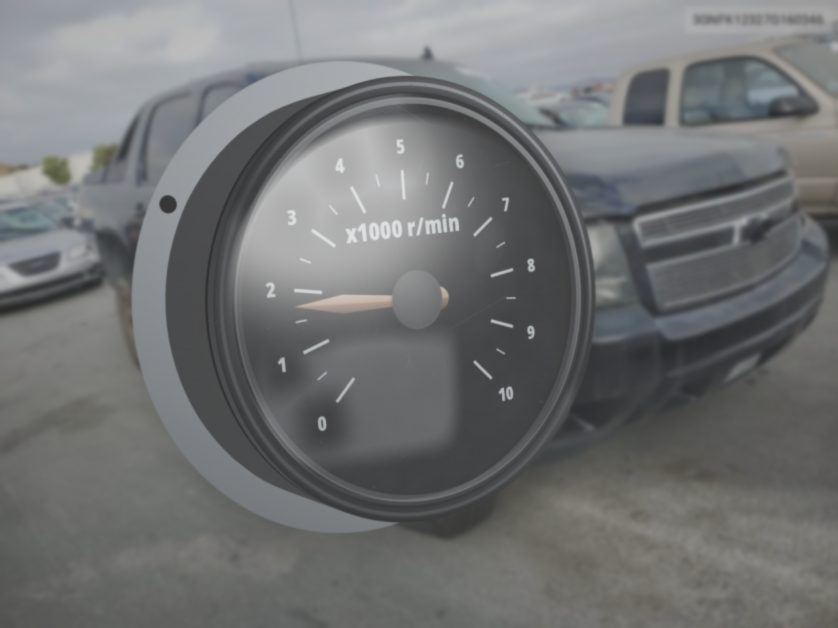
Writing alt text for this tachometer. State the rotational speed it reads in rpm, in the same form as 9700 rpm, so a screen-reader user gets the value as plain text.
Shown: 1750 rpm
